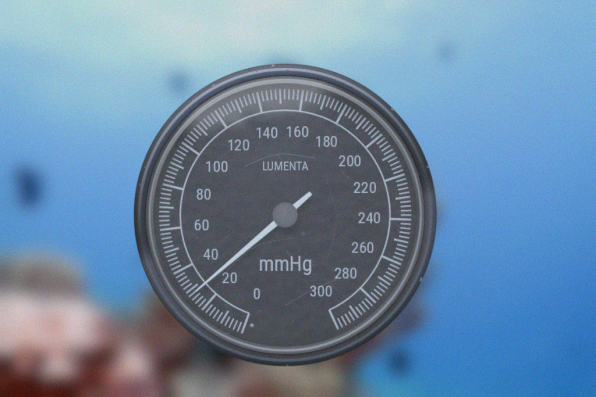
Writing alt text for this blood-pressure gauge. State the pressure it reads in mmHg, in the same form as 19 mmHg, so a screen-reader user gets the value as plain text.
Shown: 28 mmHg
